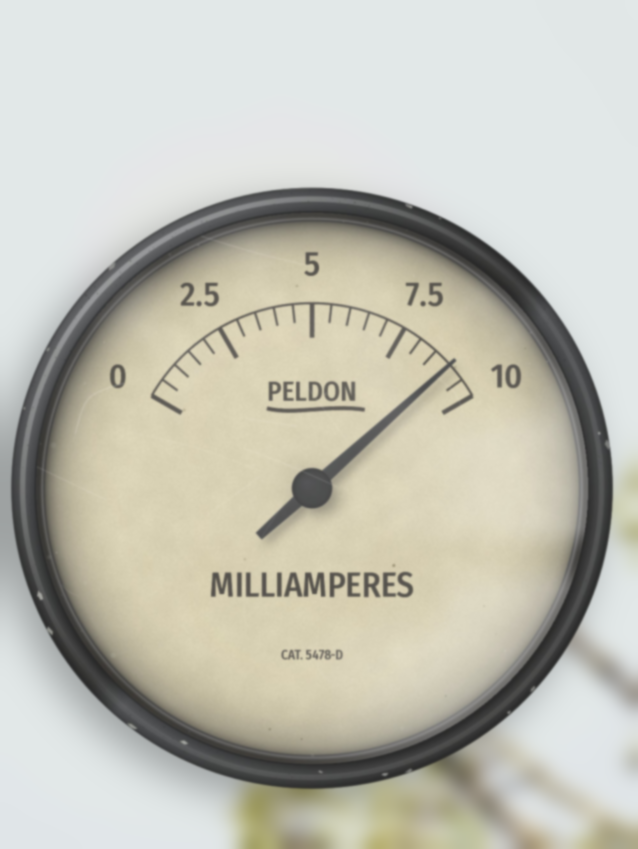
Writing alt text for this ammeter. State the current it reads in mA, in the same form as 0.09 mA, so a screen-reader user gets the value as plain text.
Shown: 9 mA
